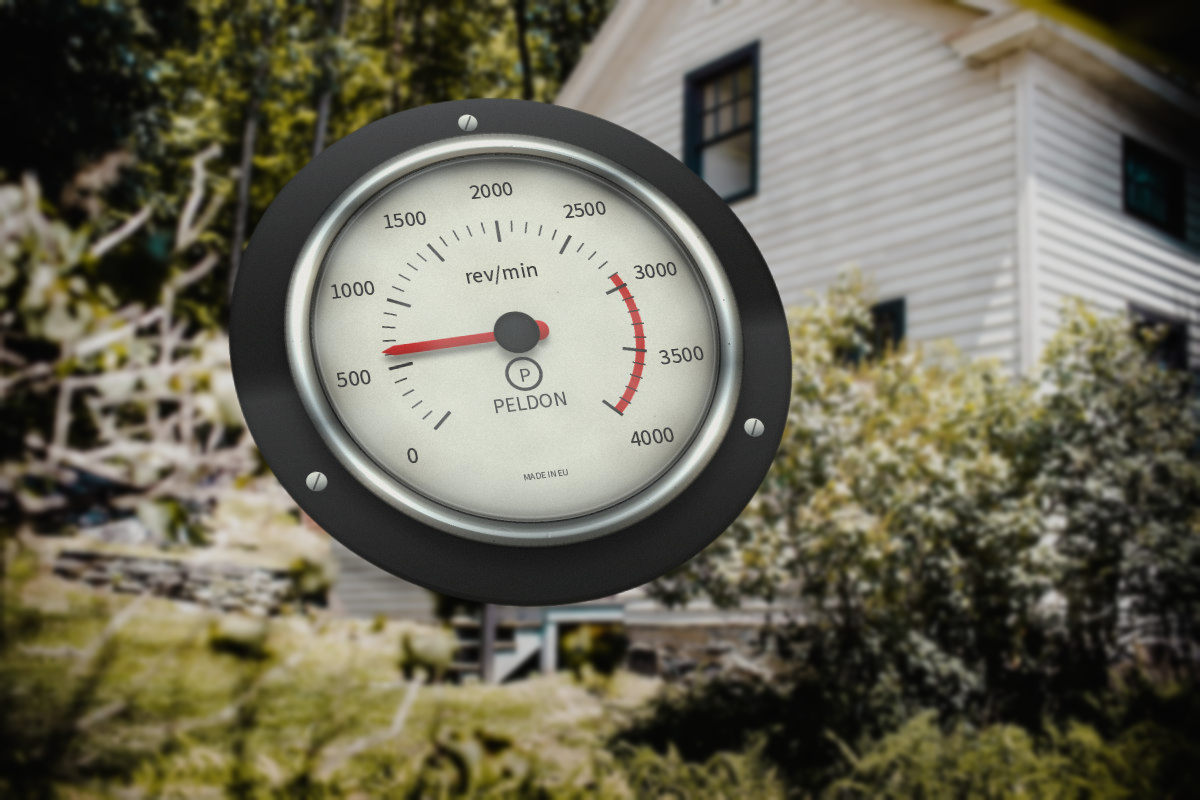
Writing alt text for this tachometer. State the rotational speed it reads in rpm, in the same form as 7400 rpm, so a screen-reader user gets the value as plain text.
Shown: 600 rpm
